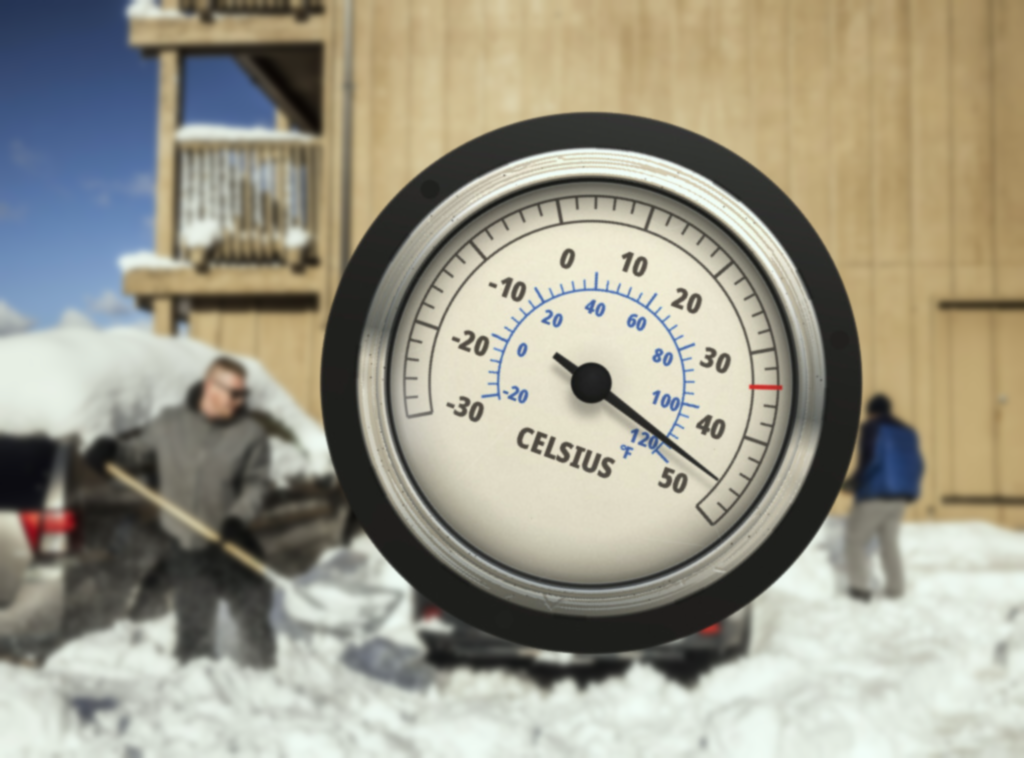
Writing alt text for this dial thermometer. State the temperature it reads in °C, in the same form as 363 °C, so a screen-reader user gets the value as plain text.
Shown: 46 °C
